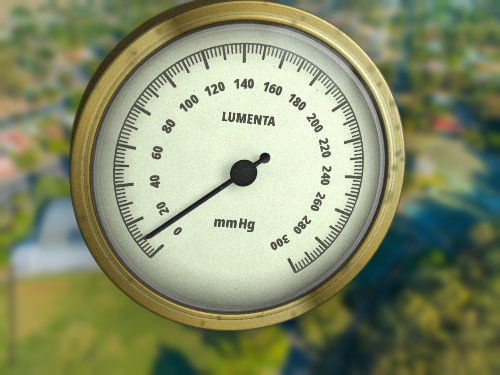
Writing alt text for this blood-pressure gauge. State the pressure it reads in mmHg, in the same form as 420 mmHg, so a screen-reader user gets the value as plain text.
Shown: 10 mmHg
